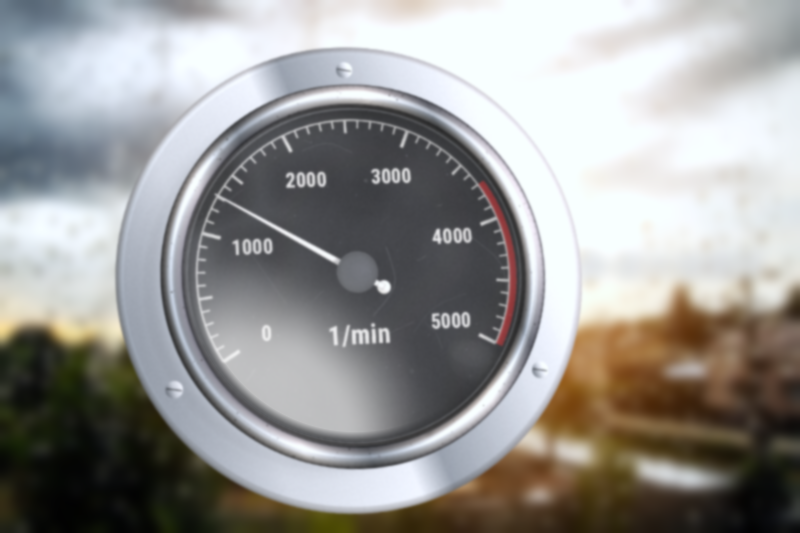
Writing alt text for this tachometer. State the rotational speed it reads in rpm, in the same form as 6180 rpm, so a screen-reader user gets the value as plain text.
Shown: 1300 rpm
